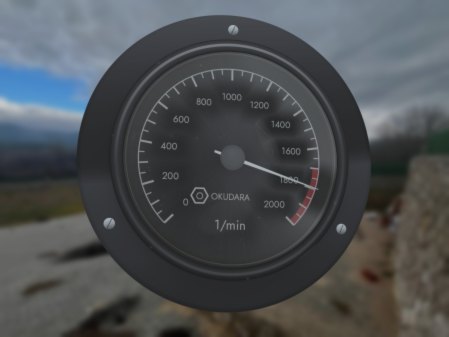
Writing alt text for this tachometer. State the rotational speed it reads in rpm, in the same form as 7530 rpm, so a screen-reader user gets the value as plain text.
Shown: 1800 rpm
